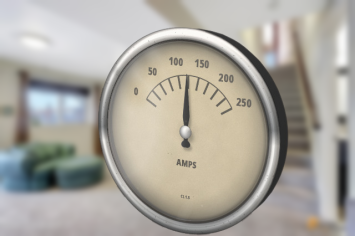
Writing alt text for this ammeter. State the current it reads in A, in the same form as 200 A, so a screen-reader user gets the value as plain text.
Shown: 125 A
